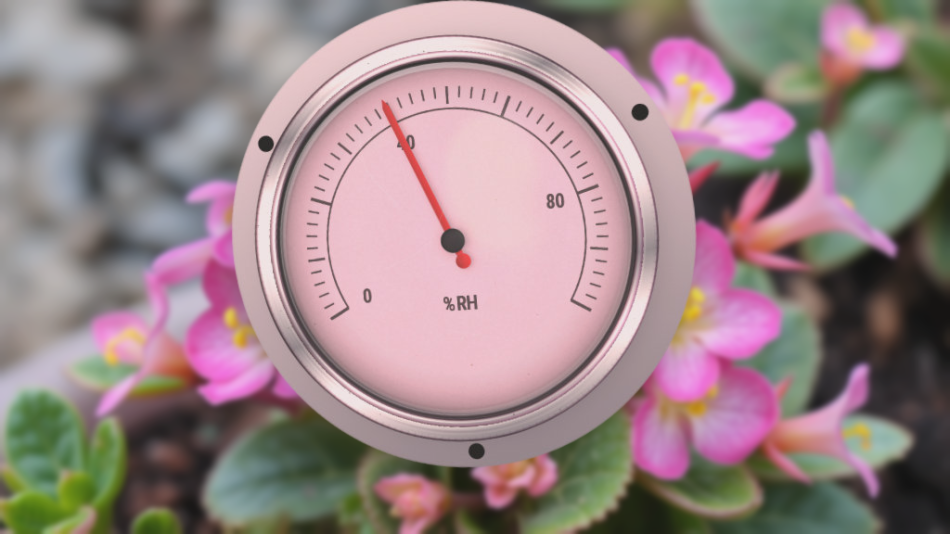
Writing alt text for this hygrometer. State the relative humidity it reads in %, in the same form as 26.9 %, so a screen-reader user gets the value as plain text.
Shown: 40 %
